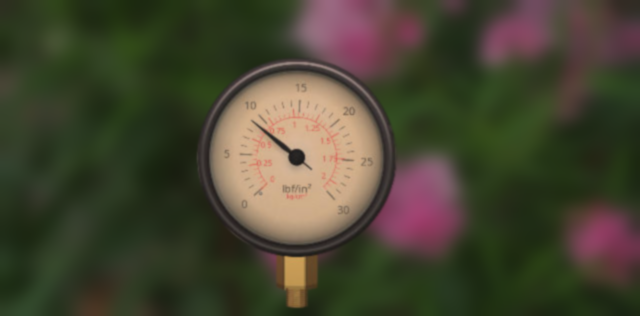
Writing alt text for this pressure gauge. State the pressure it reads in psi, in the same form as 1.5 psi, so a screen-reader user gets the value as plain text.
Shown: 9 psi
